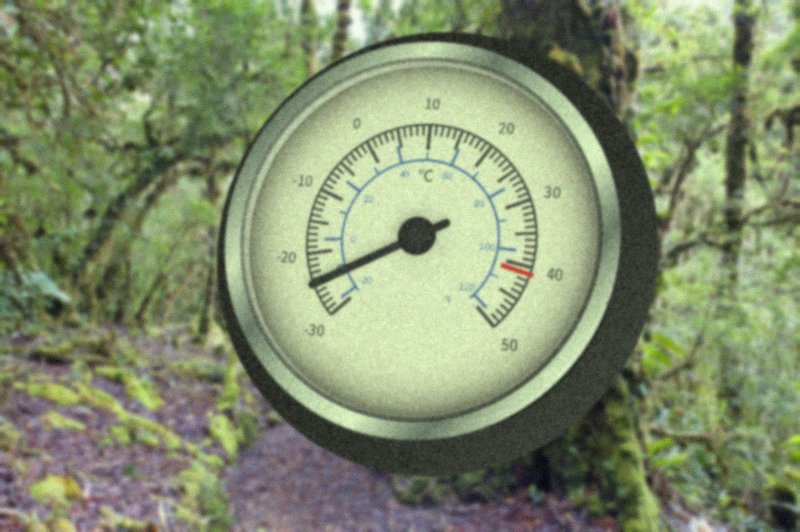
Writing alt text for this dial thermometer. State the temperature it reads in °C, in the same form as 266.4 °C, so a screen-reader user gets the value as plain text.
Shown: -25 °C
